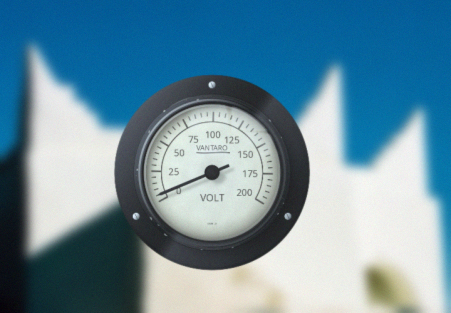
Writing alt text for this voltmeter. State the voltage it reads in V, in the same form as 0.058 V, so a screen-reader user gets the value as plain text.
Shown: 5 V
